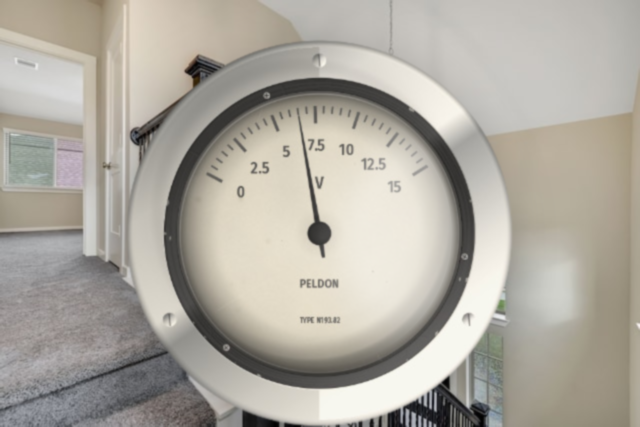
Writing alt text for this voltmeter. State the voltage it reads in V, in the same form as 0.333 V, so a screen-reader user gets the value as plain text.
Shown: 6.5 V
